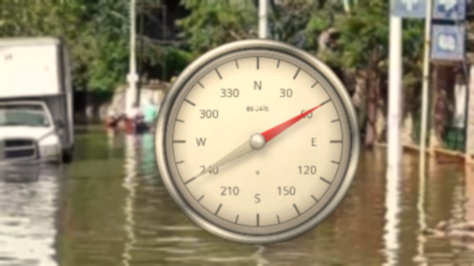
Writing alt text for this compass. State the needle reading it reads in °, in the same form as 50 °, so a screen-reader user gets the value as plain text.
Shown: 60 °
